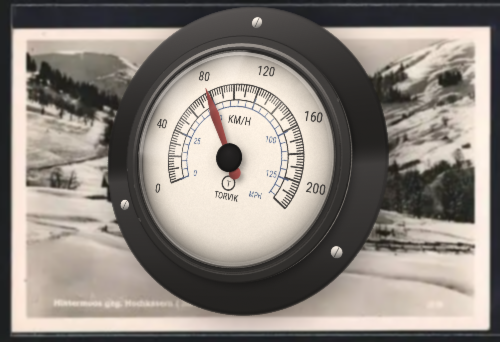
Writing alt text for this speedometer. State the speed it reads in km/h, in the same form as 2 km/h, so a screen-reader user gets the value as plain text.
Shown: 80 km/h
